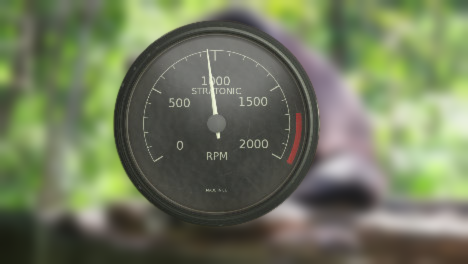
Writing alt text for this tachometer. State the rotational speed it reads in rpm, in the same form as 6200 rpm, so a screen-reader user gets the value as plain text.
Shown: 950 rpm
